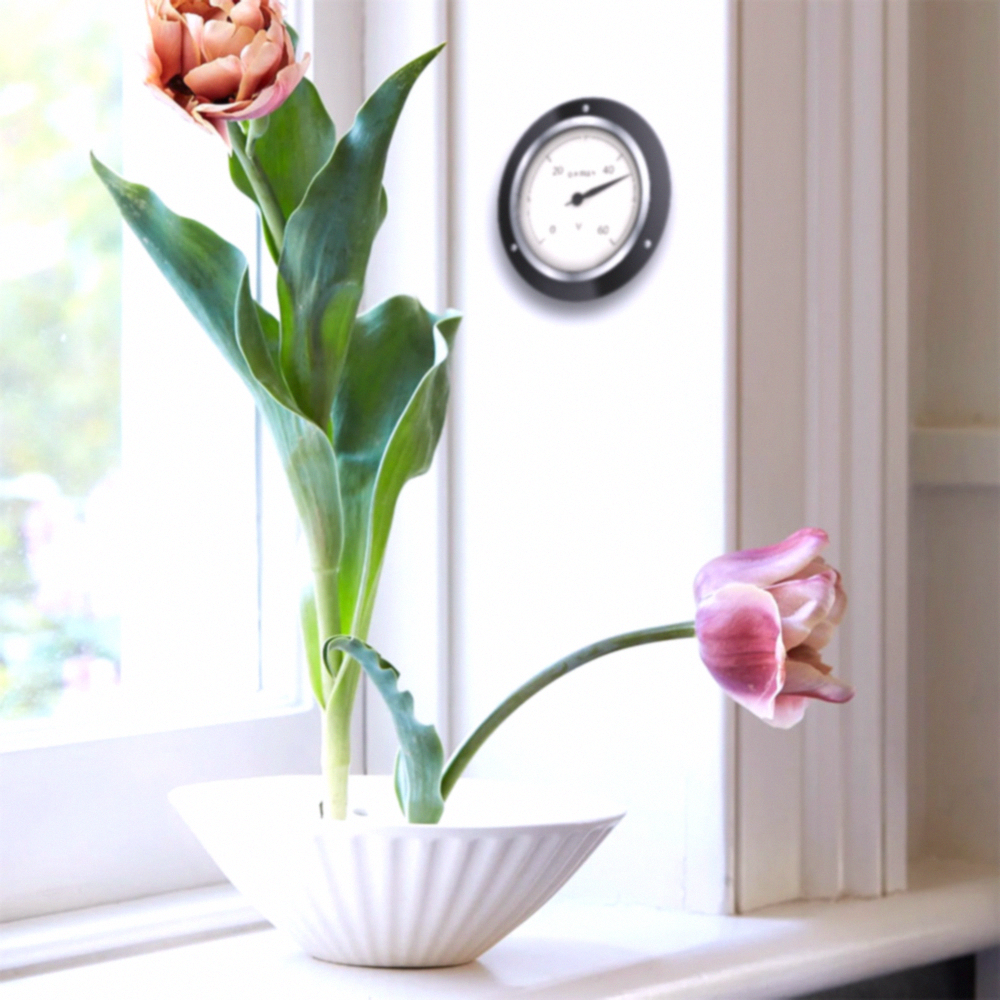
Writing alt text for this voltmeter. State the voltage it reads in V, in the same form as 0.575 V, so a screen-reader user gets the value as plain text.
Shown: 45 V
